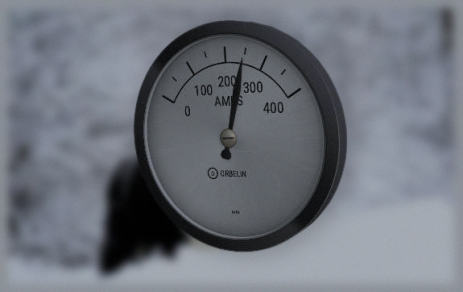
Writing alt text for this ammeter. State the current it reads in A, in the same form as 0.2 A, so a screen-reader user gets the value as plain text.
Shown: 250 A
